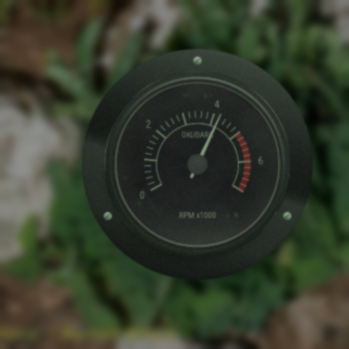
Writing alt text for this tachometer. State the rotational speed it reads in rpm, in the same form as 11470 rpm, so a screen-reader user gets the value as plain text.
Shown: 4200 rpm
